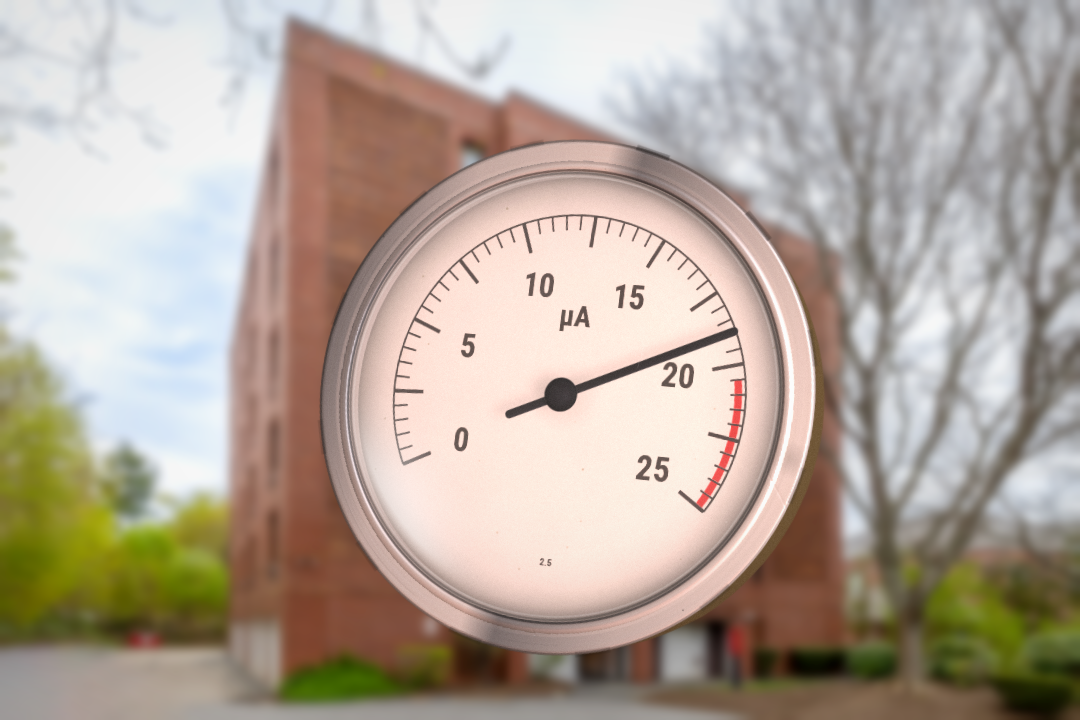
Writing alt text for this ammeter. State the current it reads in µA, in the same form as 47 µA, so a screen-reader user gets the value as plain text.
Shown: 19 µA
